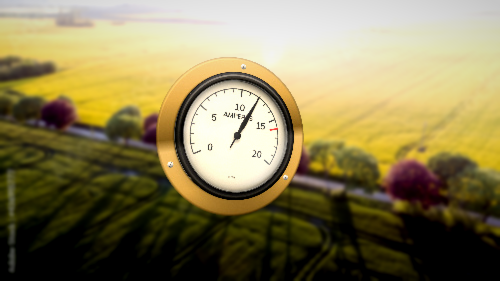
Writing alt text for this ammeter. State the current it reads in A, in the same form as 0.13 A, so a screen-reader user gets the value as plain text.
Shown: 12 A
